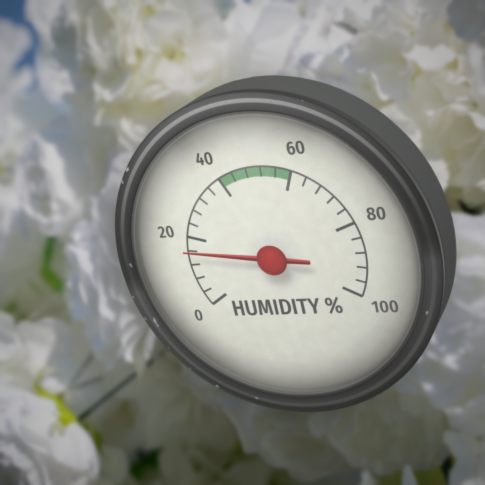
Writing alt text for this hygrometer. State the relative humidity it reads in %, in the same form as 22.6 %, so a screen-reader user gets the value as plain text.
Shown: 16 %
